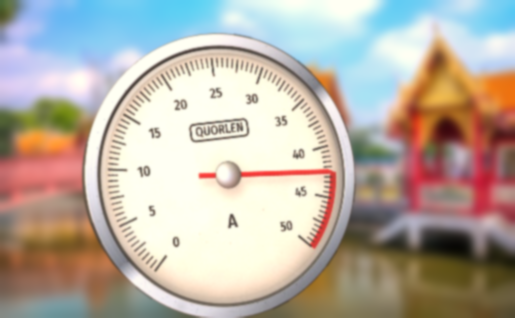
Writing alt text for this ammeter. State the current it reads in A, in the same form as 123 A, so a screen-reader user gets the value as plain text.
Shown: 42.5 A
